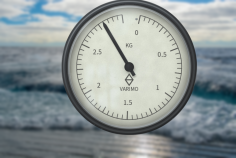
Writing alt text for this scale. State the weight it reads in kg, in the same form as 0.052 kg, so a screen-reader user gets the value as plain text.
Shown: 2.8 kg
